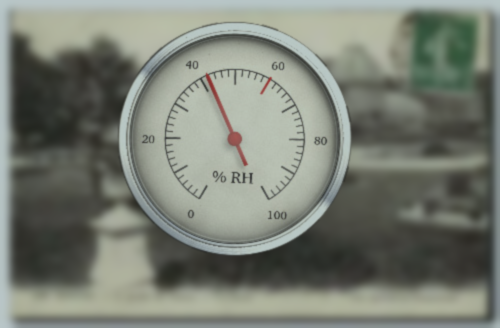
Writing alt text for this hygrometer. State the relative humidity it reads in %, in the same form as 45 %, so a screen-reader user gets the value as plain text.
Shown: 42 %
